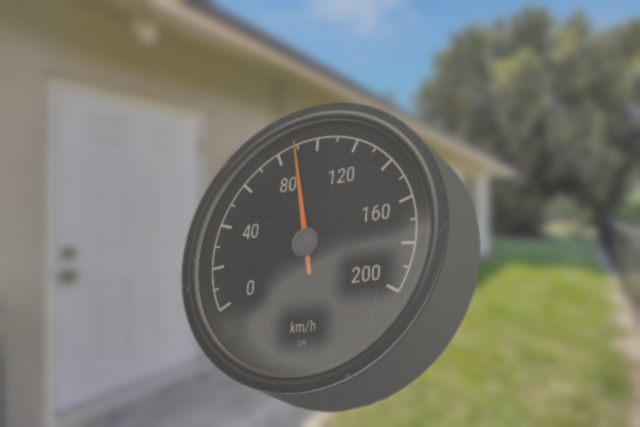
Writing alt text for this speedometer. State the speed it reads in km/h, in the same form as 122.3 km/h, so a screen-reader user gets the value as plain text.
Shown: 90 km/h
